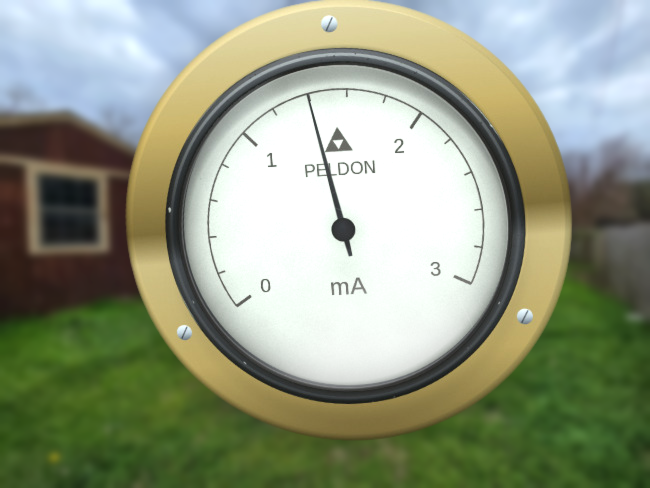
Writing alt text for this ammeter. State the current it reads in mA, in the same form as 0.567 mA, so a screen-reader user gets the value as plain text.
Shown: 1.4 mA
